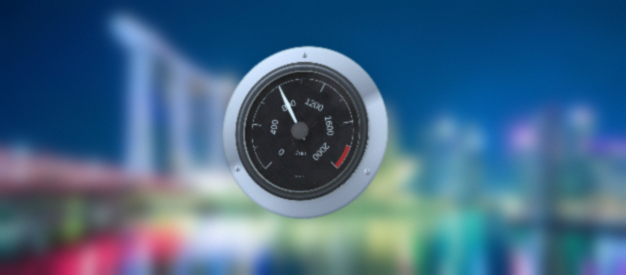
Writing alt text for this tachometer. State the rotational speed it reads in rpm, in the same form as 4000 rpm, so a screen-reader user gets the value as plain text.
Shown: 800 rpm
